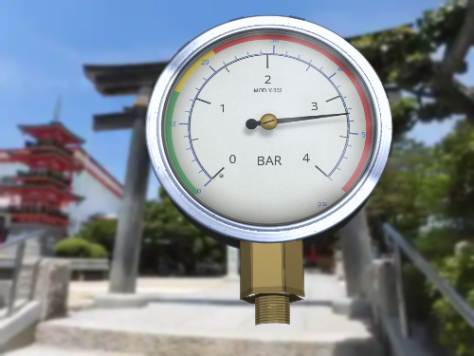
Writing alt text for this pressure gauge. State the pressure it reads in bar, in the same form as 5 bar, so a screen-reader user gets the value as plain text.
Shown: 3.25 bar
